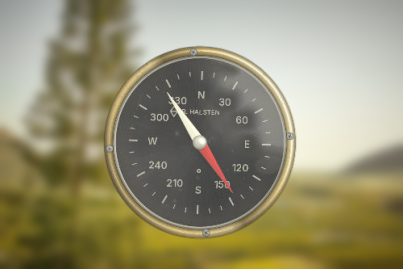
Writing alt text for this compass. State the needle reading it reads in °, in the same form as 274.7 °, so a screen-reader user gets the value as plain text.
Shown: 145 °
